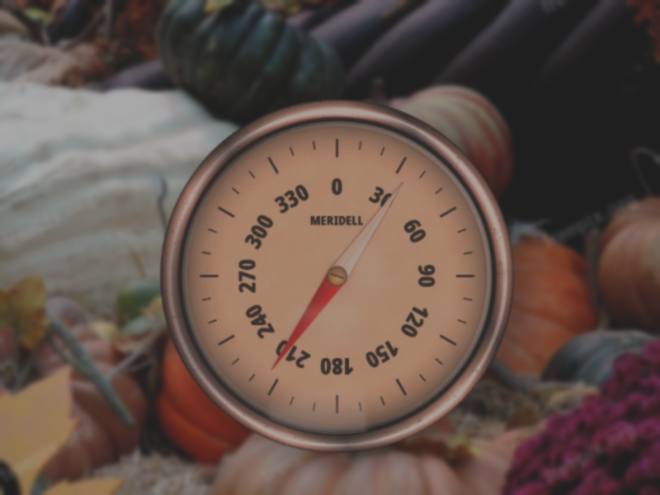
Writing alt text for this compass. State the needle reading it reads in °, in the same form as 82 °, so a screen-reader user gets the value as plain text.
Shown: 215 °
